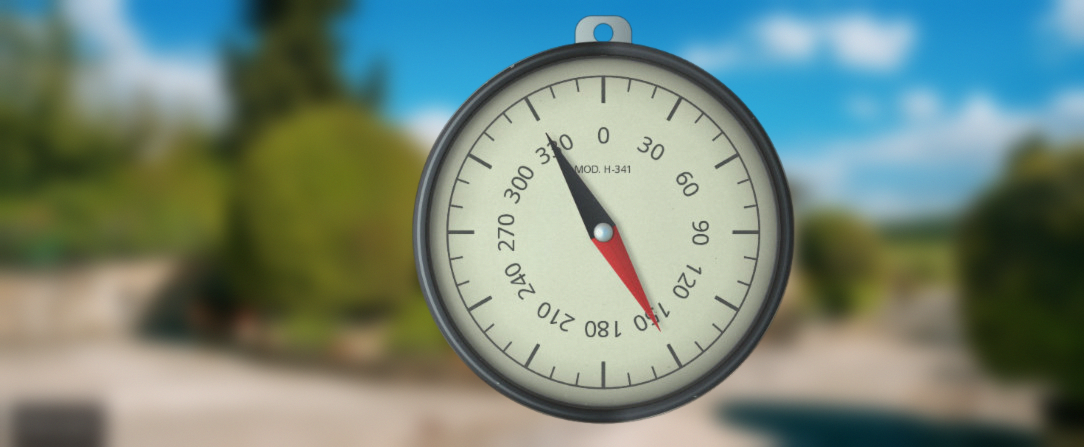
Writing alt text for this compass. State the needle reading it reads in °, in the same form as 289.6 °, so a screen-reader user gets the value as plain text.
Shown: 150 °
